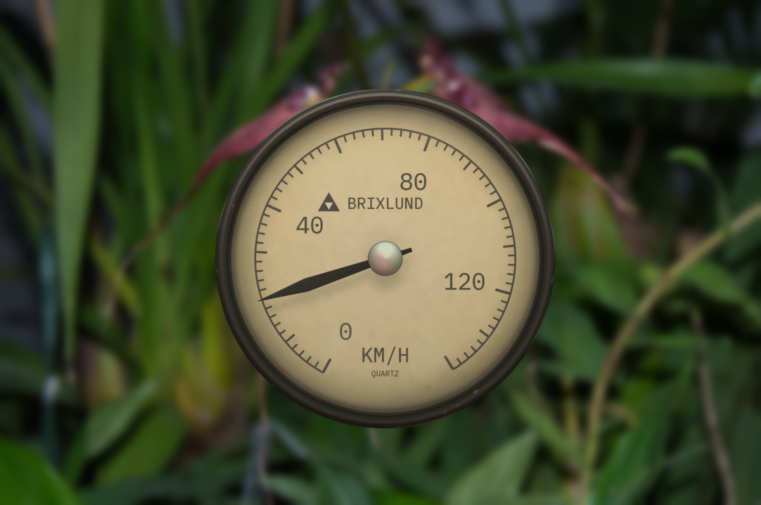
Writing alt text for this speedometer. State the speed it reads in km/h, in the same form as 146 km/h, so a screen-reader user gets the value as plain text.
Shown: 20 km/h
